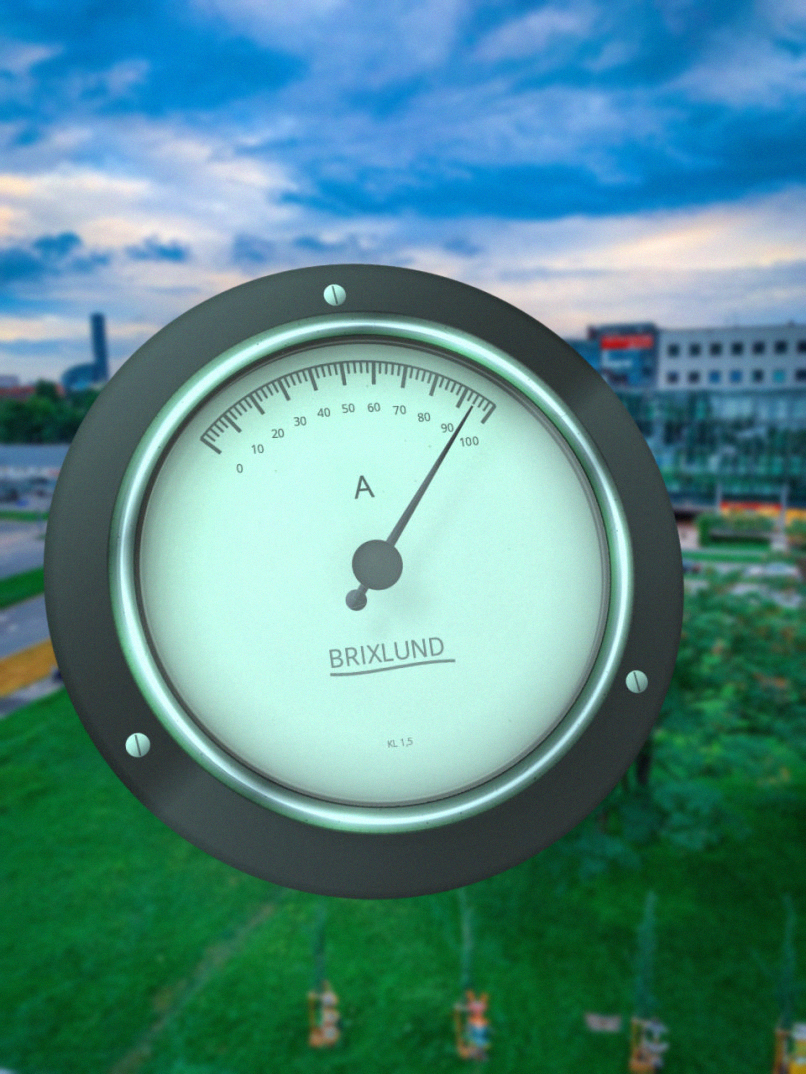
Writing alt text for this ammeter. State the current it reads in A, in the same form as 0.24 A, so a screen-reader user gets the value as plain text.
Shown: 94 A
